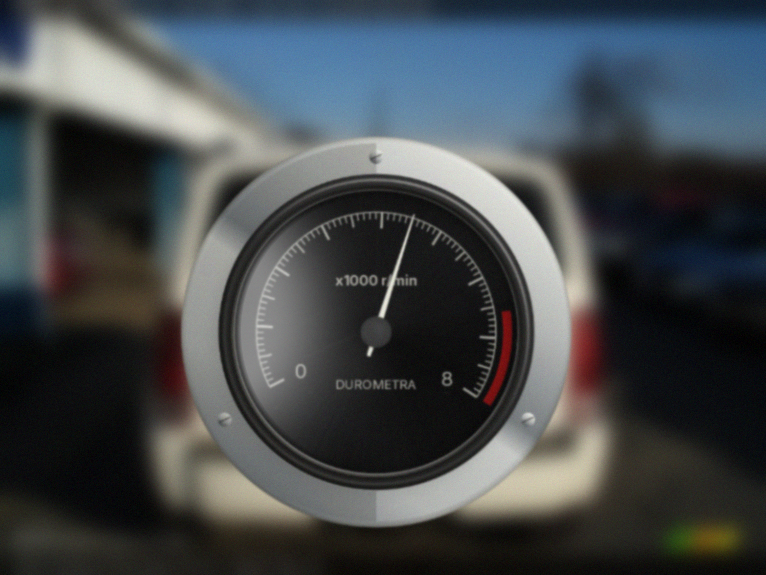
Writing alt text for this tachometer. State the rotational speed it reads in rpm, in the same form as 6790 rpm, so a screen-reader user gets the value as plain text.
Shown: 4500 rpm
